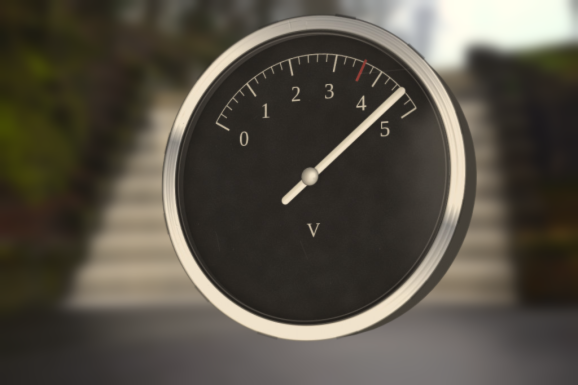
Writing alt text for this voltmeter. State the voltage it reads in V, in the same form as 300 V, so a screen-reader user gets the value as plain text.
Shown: 4.6 V
